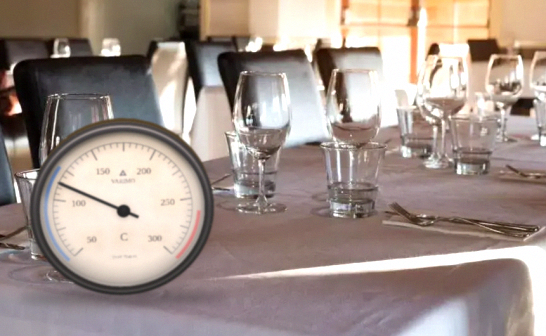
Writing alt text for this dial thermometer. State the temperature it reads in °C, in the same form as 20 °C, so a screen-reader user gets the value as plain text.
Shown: 115 °C
